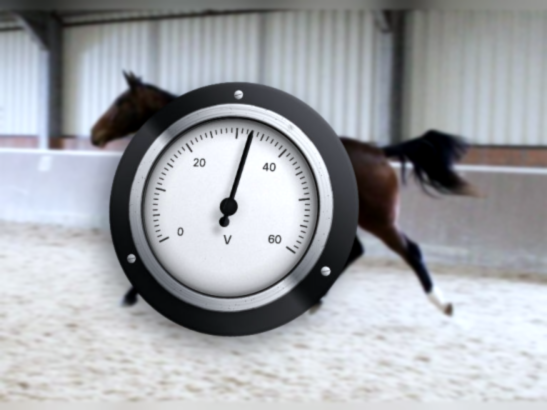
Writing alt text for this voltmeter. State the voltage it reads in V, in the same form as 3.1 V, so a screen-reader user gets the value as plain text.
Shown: 33 V
